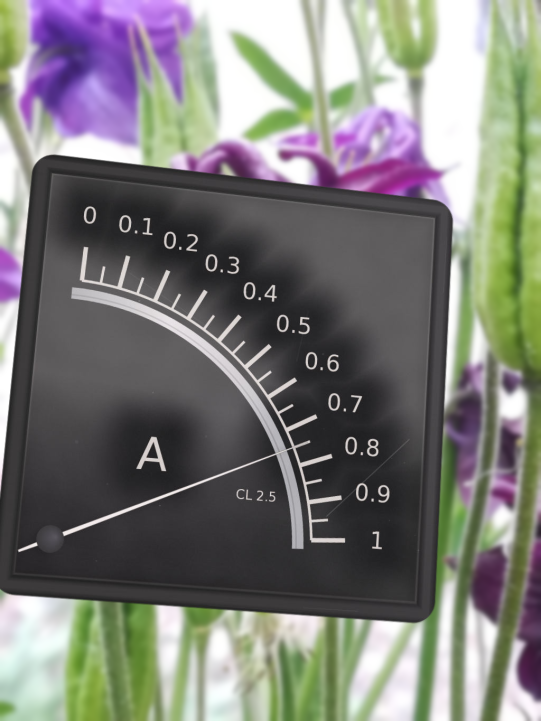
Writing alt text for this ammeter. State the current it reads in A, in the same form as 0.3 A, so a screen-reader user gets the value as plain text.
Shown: 0.75 A
